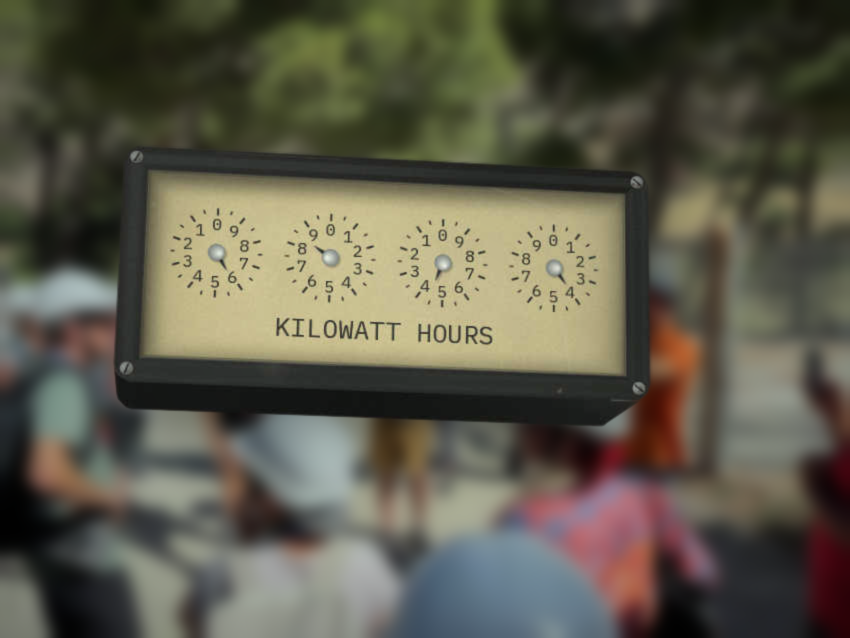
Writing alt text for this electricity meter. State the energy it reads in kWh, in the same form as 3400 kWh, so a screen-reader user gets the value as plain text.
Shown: 5844 kWh
